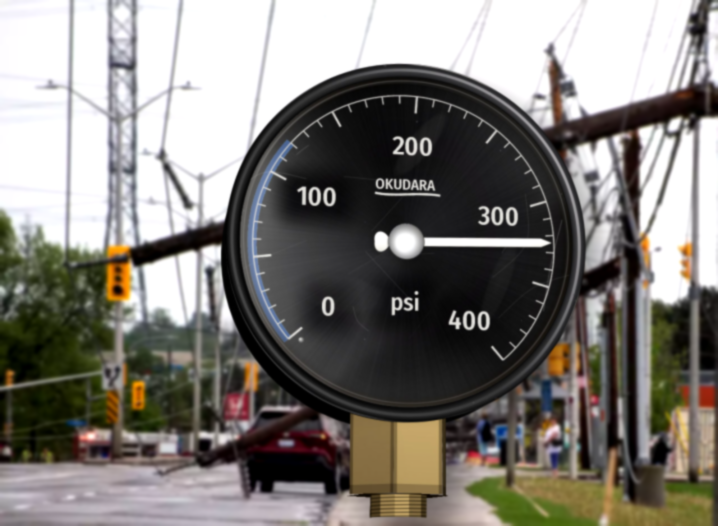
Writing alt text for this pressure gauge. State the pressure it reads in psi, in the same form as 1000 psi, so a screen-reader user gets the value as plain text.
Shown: 325 psi
